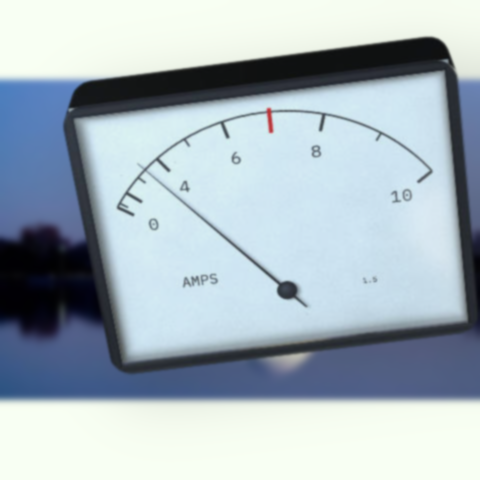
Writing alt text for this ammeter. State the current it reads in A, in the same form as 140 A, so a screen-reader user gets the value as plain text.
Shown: 3.5 A
